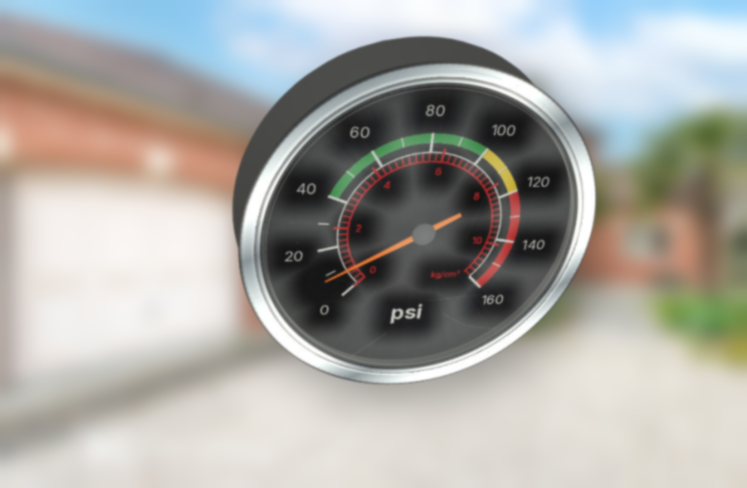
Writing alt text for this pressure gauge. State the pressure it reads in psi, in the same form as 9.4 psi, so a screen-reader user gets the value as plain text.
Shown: 10 psi
